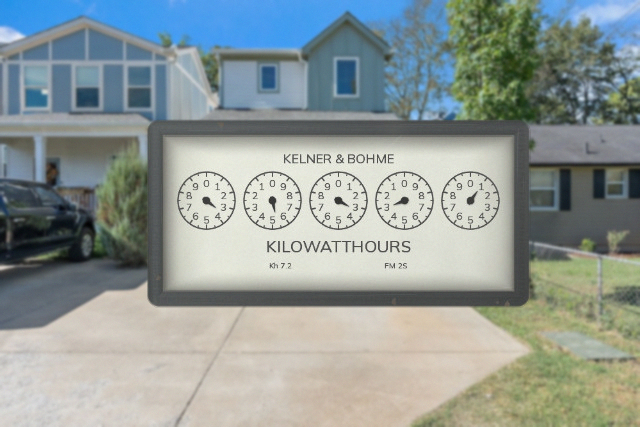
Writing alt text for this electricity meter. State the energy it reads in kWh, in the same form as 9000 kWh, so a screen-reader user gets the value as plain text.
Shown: 35331 kWh
